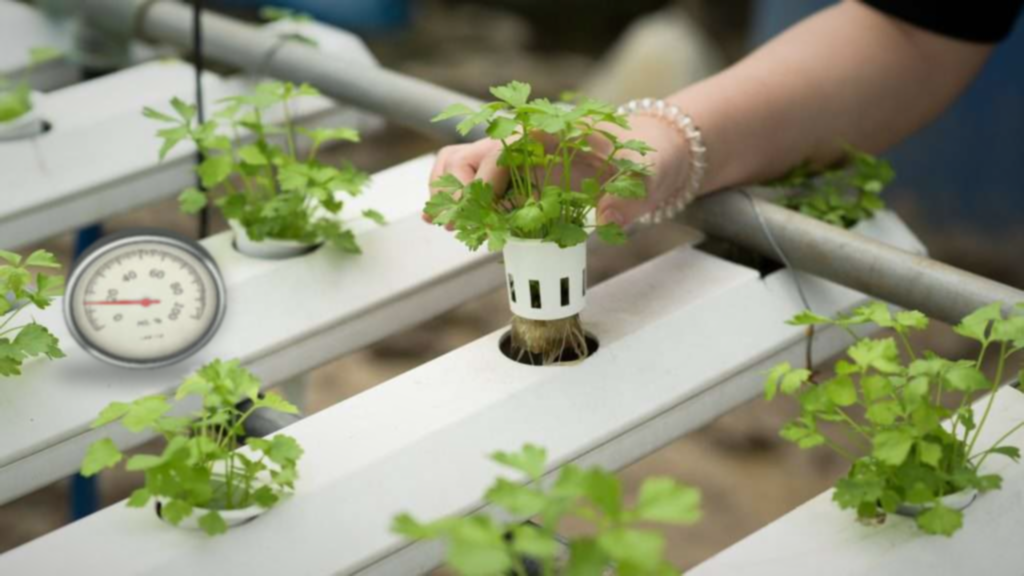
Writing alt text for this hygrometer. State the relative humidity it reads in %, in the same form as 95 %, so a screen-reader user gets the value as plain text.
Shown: 15 %
